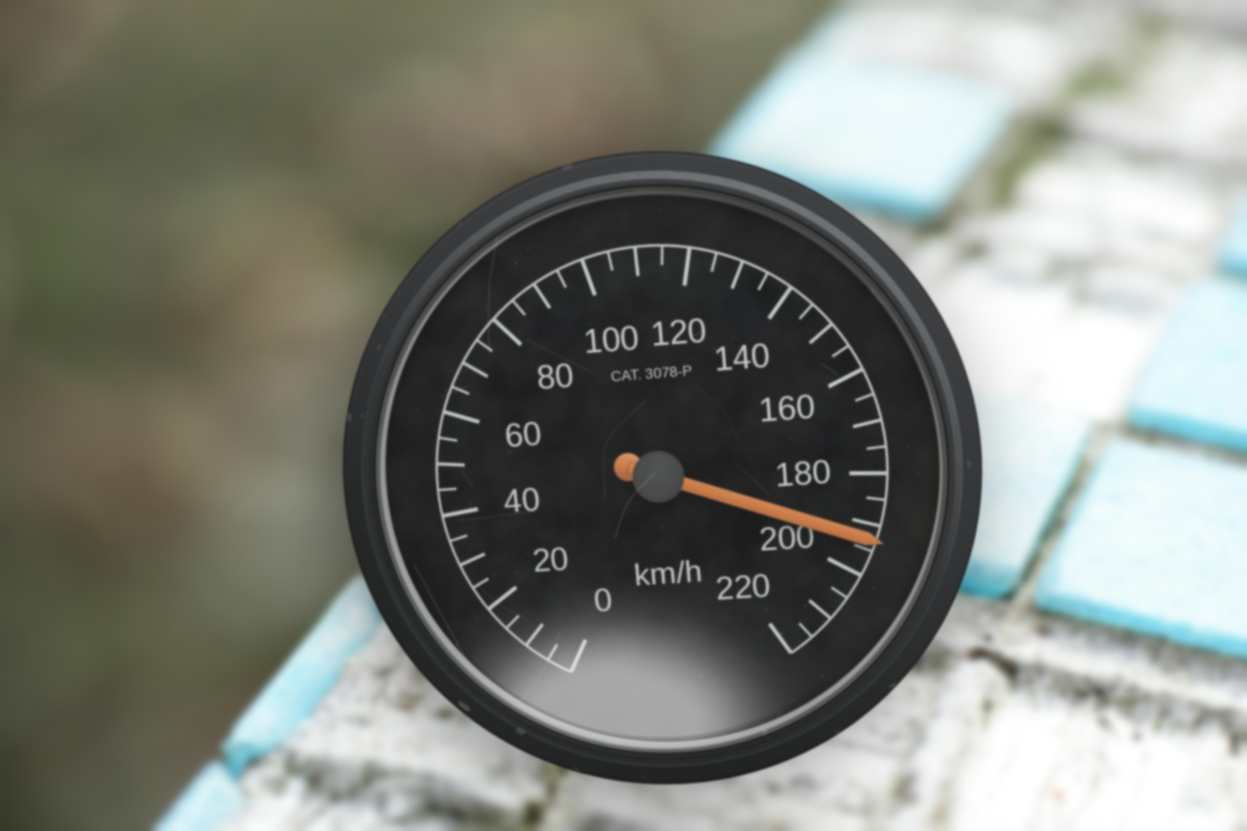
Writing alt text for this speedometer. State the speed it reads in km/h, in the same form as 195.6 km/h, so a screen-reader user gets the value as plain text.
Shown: 192.5 km/h
